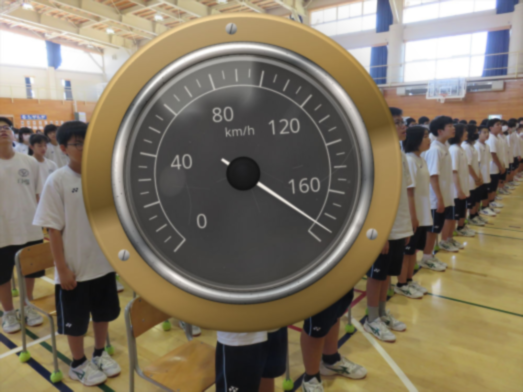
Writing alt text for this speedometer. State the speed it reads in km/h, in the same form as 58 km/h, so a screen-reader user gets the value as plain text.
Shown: 175 km/h
